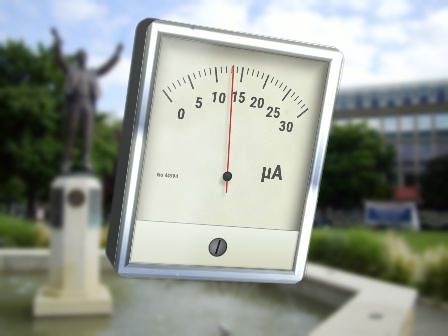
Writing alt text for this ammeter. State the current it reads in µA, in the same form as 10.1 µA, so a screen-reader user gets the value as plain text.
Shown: 13 µA
